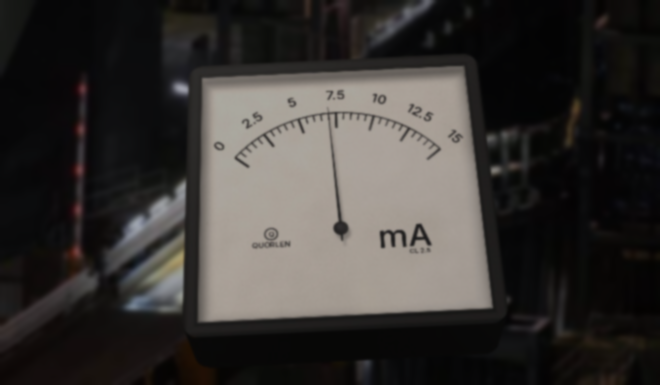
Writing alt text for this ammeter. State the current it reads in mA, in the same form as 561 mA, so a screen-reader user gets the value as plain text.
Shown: 7 mA
